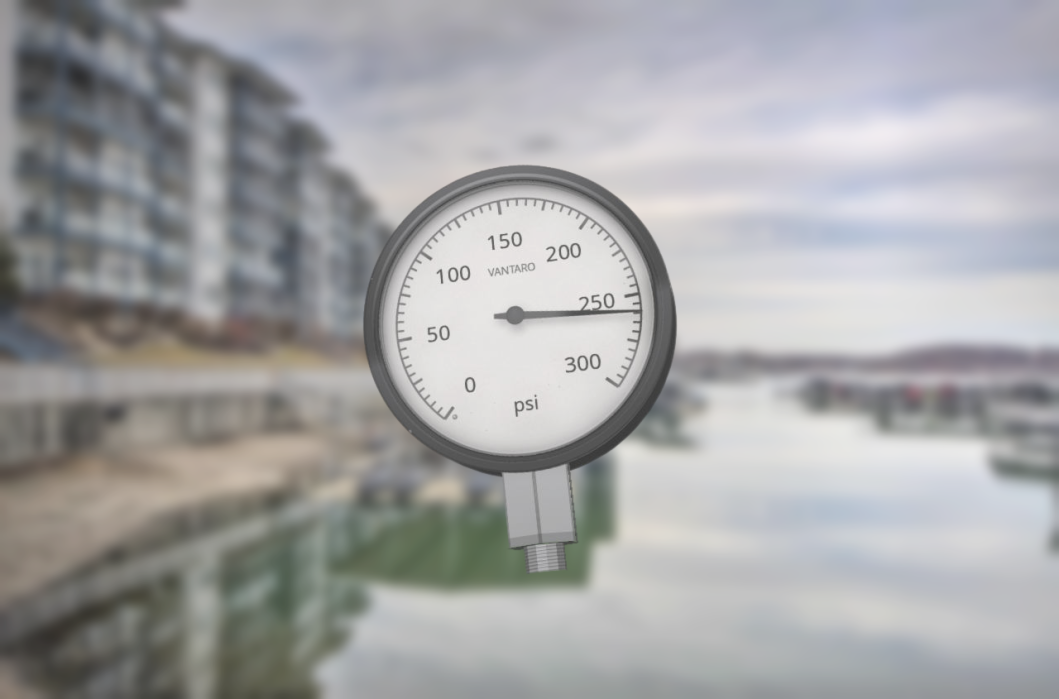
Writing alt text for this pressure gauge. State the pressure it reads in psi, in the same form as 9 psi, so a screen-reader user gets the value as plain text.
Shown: 260 psi
